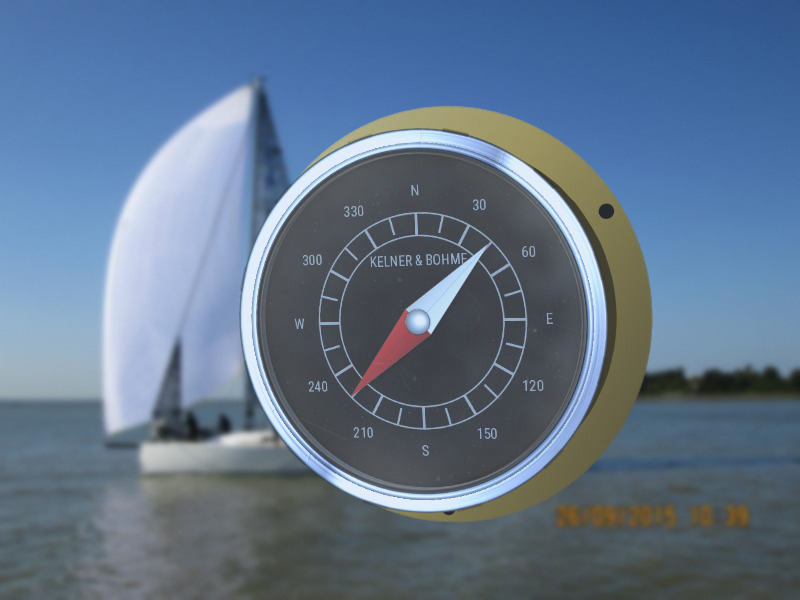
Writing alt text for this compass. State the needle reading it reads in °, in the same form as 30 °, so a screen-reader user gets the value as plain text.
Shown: 225 °
